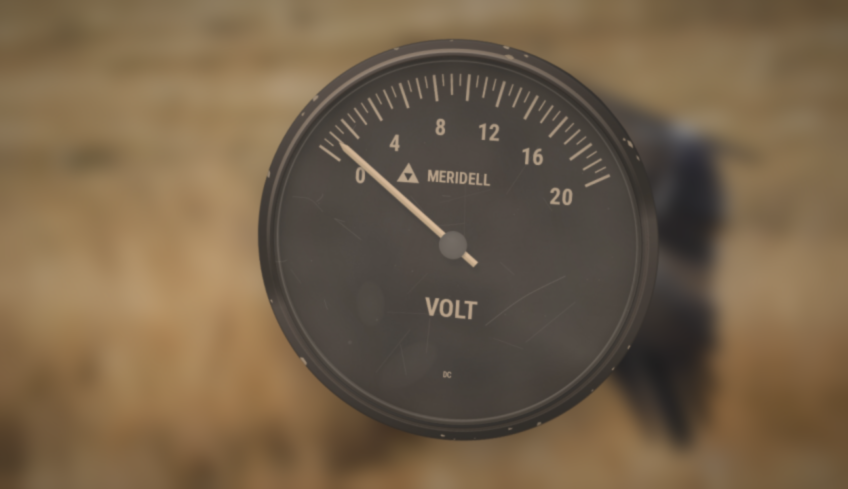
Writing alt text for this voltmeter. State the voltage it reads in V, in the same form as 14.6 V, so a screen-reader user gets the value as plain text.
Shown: 1 V
